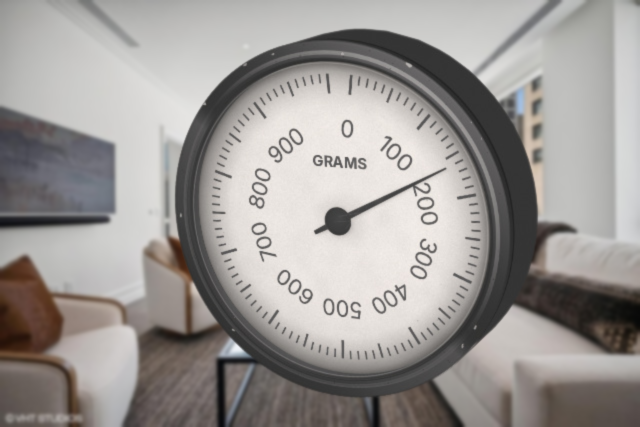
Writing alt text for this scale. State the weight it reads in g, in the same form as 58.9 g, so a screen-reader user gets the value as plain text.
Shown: 160 g
